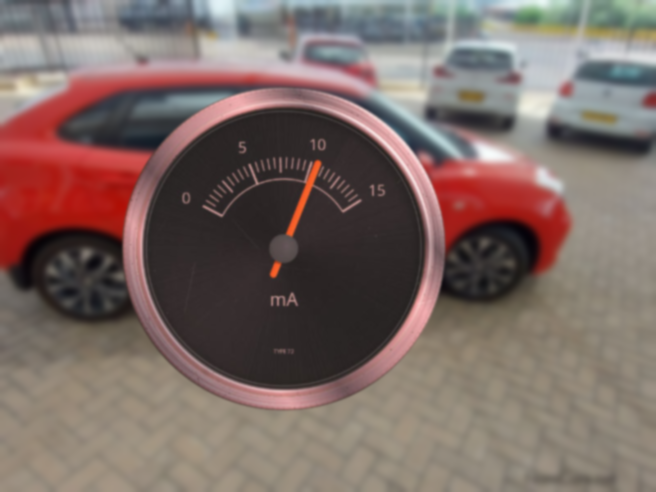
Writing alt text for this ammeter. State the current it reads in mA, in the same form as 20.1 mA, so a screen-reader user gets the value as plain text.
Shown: 10.5 mA
